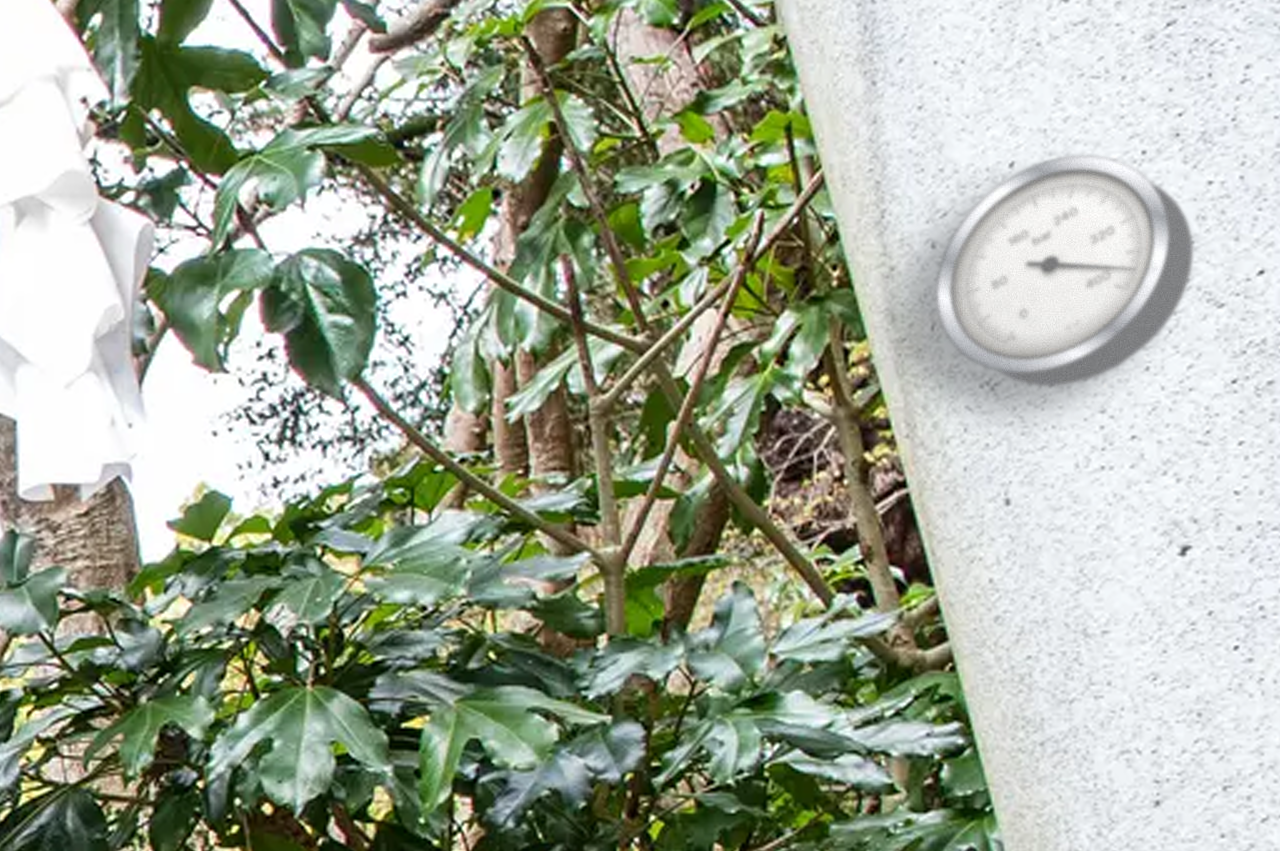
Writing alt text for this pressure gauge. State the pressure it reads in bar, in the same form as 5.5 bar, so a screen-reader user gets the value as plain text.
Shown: 380 bar
